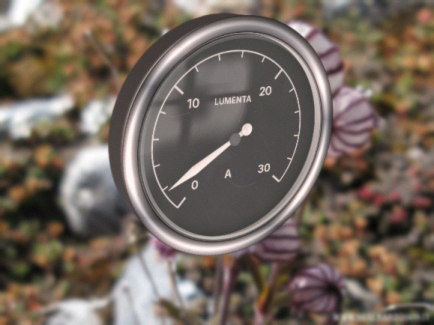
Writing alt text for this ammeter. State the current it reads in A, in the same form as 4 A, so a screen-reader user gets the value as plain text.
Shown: 2 A
